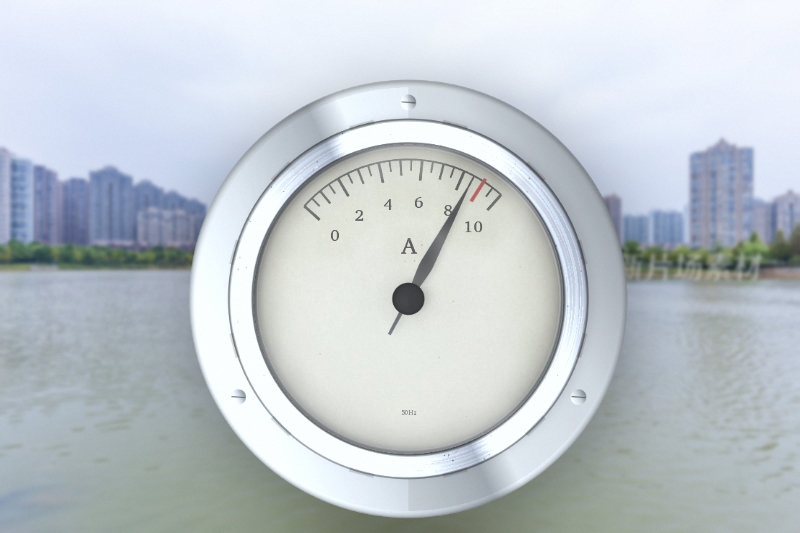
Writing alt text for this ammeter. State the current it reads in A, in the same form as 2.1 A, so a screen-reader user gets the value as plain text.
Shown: 8.5 A
